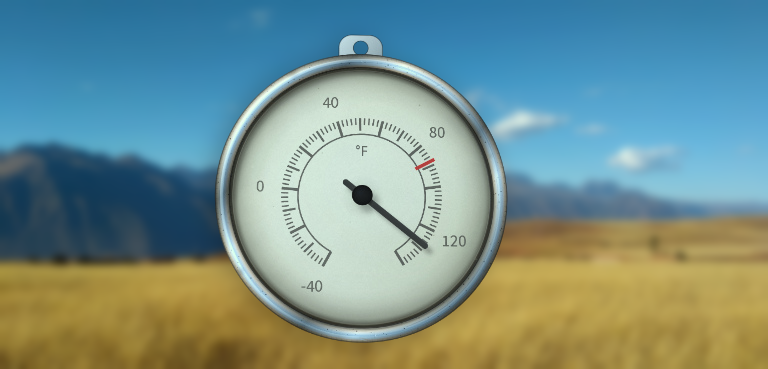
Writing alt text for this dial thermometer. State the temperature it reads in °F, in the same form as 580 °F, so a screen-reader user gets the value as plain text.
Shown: 128 °F
